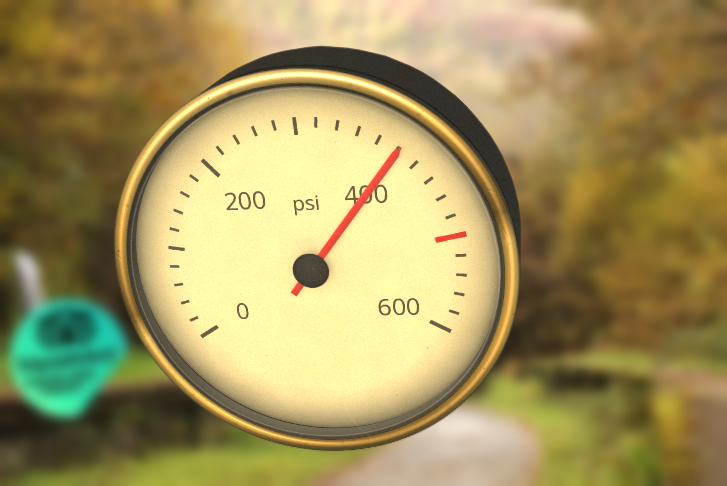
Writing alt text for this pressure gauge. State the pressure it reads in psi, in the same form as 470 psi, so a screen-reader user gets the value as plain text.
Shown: 400 psi
